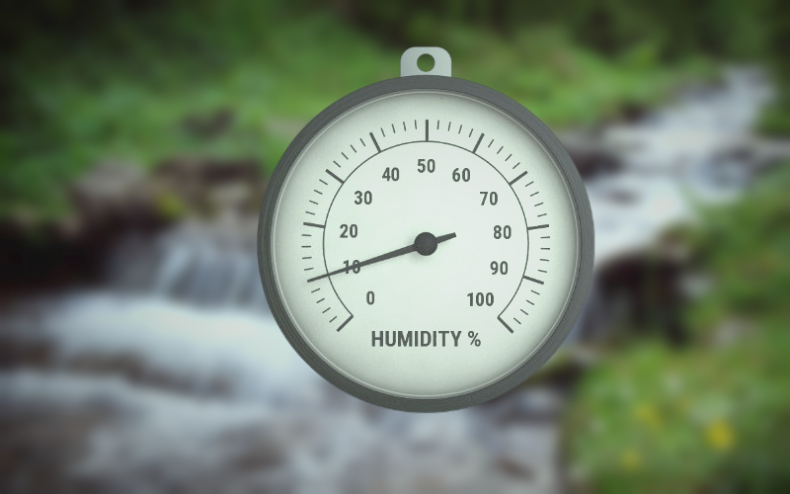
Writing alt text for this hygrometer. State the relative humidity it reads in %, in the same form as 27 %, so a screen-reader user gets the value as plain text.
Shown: 10 %
